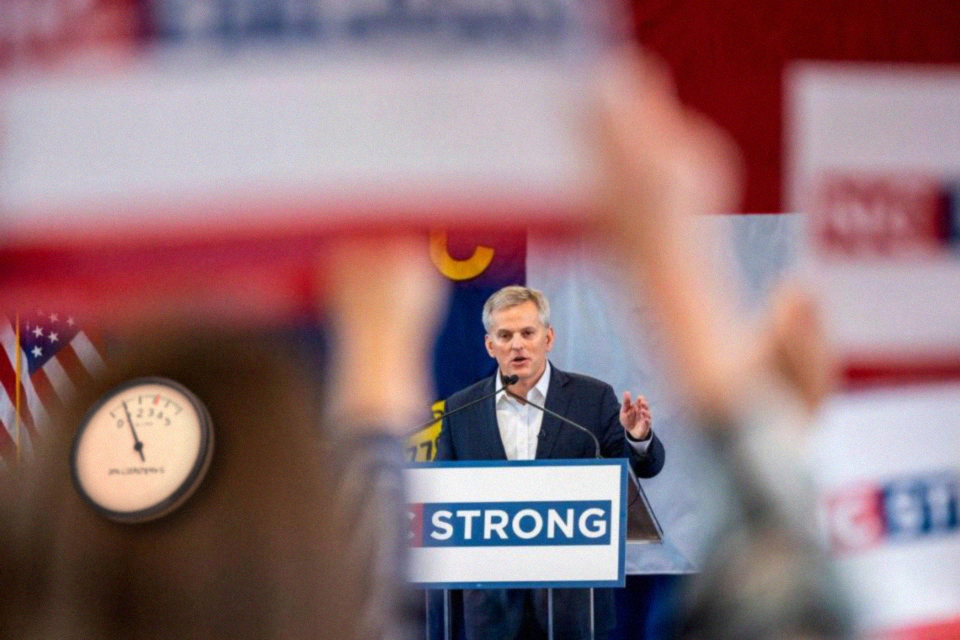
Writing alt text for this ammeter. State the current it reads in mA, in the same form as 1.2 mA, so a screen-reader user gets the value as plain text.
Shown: 1 mA
